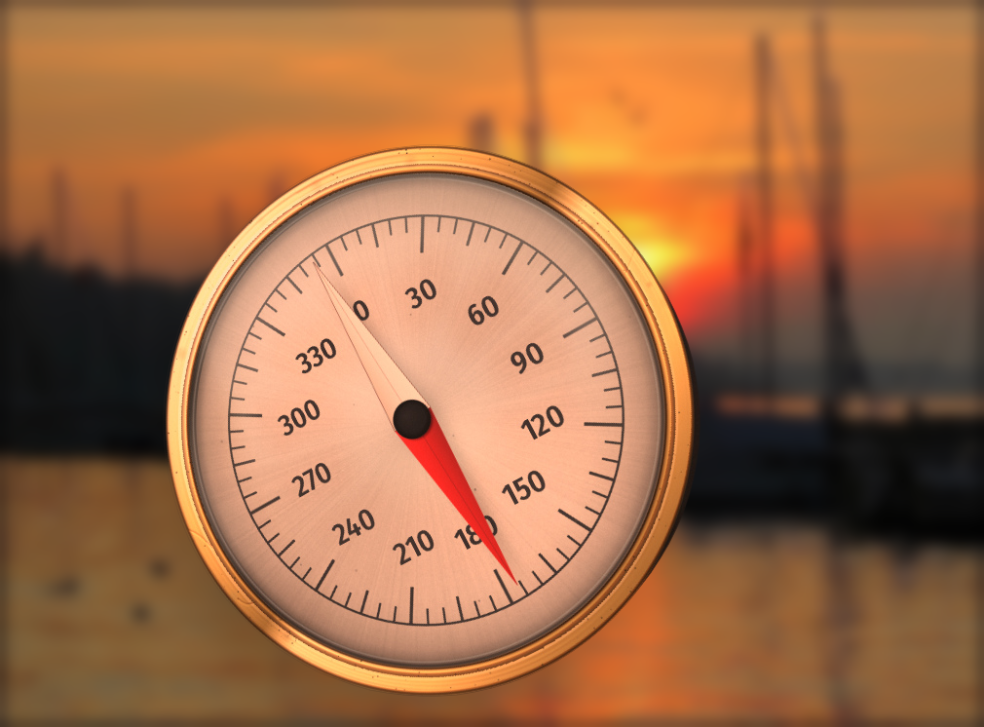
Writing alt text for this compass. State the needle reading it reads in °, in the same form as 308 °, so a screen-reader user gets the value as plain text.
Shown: 175 °
